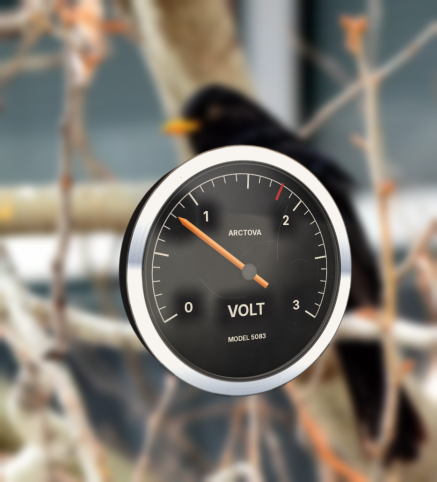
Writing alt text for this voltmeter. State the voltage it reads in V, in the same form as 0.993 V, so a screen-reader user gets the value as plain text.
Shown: 0.8 V
